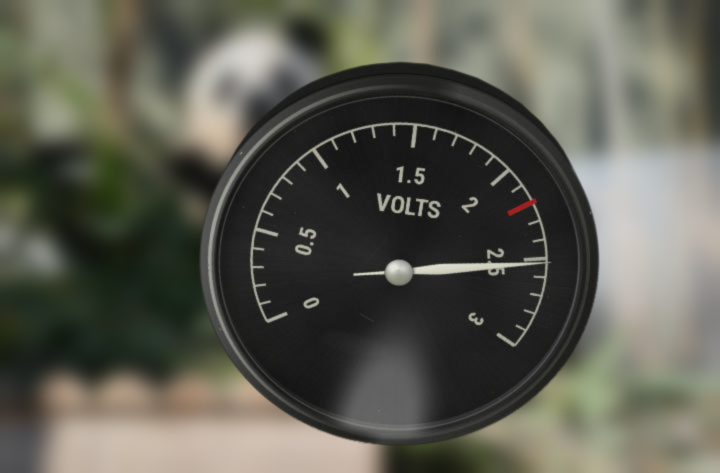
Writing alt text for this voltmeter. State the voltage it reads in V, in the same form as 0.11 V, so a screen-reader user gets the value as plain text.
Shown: 2.5 V
